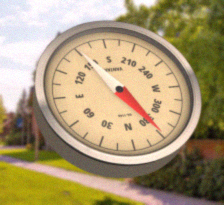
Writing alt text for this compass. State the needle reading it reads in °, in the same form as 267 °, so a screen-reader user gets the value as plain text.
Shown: 330 °
